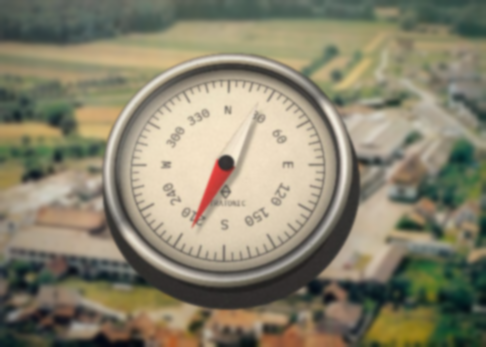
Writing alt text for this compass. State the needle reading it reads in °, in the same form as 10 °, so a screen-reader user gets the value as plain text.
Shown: 205 °
